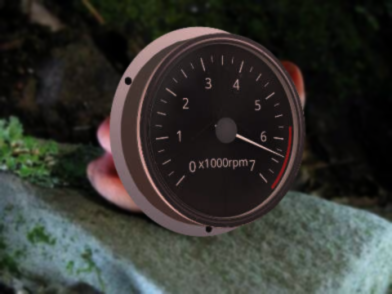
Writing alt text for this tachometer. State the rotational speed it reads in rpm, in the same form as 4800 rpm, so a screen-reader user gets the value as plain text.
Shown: 6375 rpm
